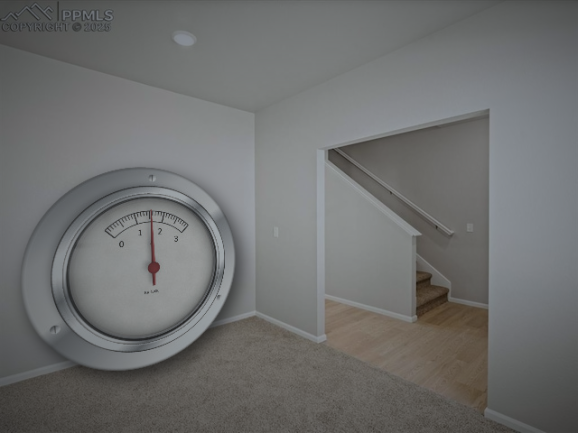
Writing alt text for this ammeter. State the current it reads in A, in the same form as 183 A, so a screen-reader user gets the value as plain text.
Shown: 1.5 A
